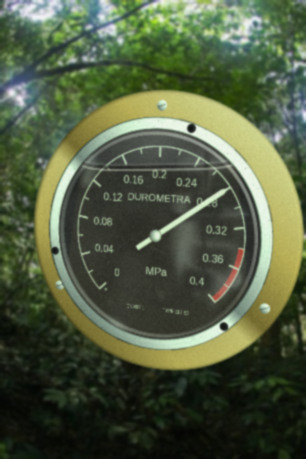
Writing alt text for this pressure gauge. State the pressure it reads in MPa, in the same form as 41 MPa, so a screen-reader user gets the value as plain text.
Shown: 0.28 MPa
